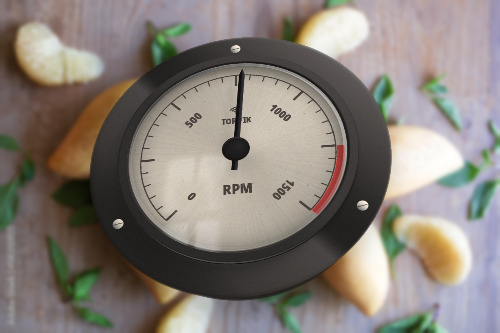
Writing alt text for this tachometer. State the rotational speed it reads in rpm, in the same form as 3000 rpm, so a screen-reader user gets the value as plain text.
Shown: 775 rpm
